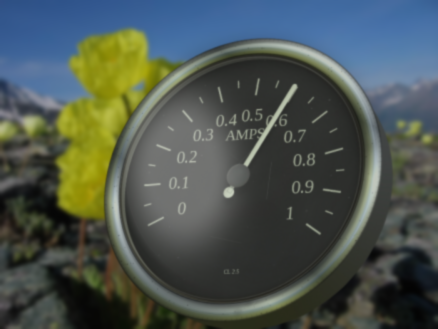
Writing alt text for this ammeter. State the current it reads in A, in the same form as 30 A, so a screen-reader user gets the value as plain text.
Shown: 0.6 A
